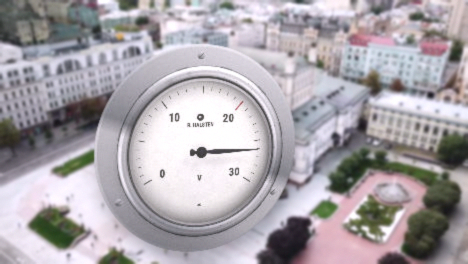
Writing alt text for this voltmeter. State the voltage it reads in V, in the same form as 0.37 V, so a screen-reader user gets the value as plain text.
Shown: 26 V
